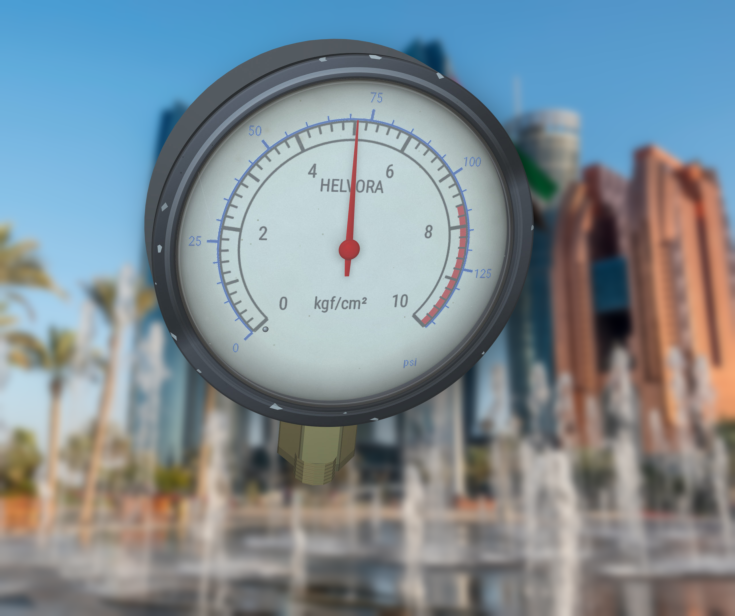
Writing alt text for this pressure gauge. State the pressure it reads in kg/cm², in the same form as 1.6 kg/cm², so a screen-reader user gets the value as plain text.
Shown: 5 kg/cm²
